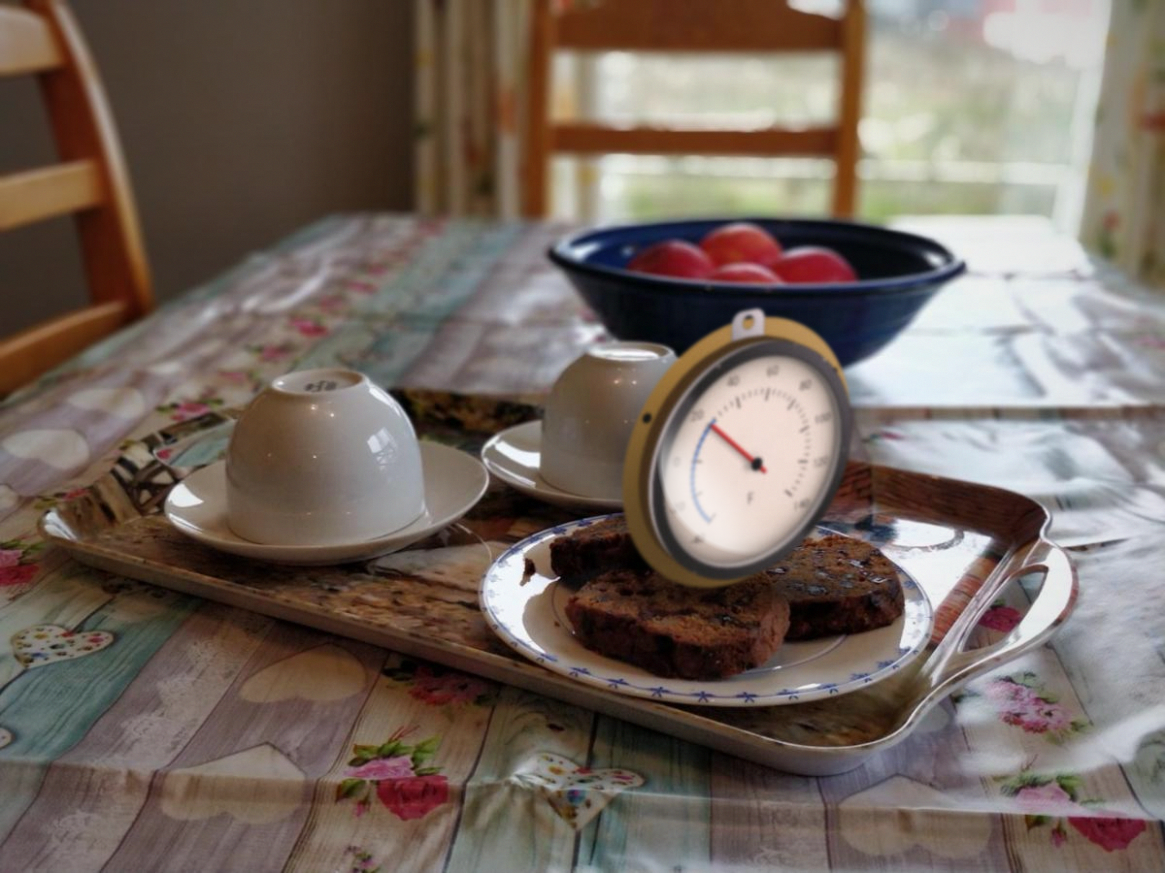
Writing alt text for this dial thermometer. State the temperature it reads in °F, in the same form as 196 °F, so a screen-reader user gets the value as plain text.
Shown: 20 °F
